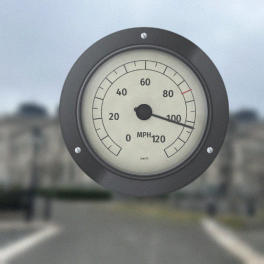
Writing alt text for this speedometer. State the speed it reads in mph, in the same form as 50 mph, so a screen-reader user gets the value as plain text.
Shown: 102.5 mph
